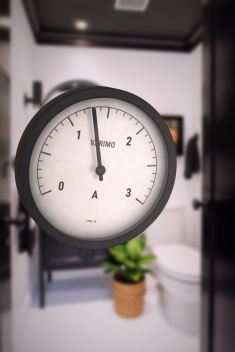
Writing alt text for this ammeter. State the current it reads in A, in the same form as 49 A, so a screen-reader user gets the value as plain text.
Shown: 1.3 A
